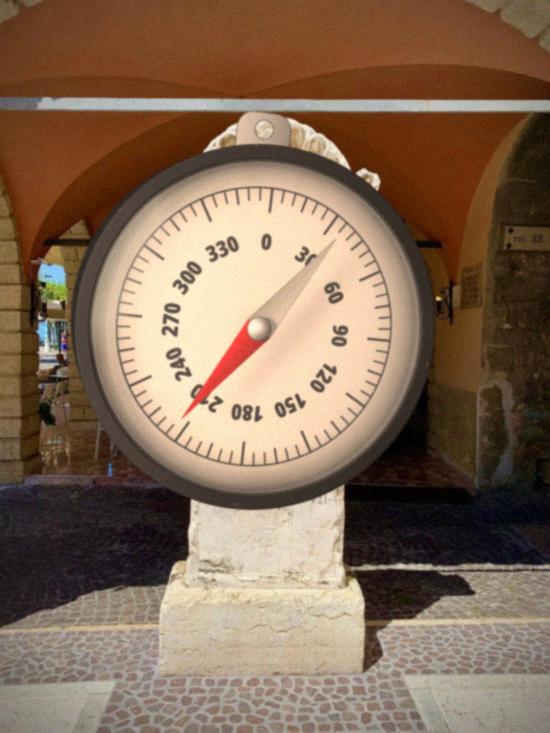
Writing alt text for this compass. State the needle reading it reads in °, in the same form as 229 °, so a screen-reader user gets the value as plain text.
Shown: 215 °
